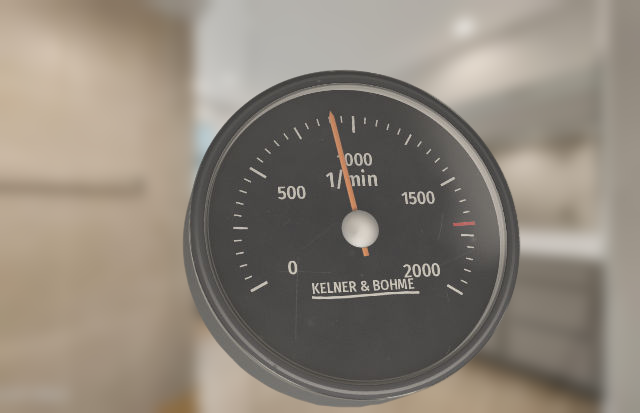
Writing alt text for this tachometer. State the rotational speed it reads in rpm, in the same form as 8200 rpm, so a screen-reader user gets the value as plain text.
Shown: 900 rpm
